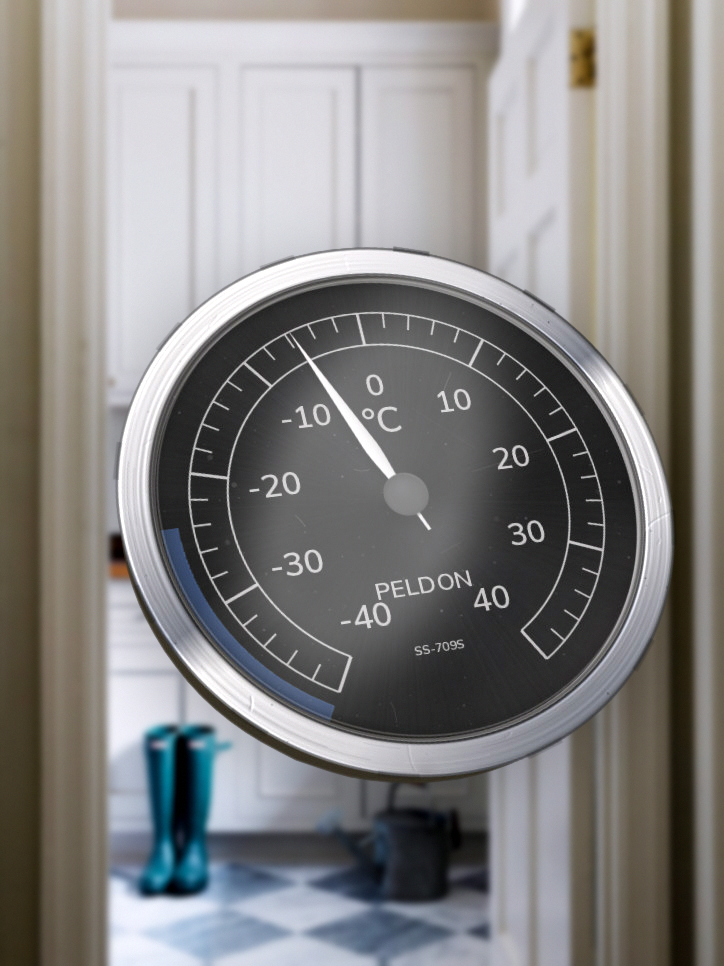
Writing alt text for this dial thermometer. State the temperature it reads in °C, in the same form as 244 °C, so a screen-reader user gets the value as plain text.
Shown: -6 °C
